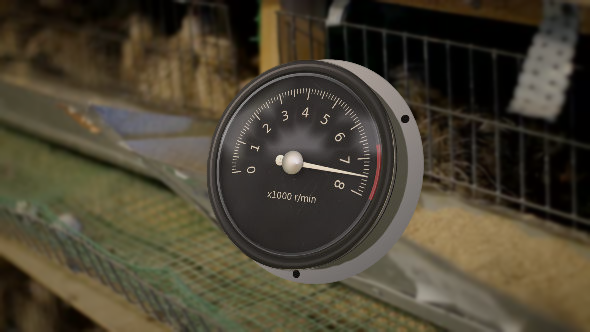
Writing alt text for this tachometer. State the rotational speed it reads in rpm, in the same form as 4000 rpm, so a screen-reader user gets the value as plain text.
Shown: 7500 rpm
